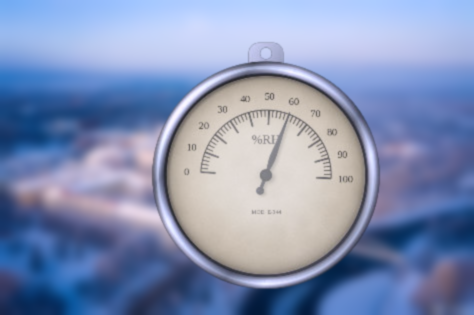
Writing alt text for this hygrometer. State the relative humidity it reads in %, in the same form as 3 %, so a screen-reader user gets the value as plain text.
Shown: 60 %
